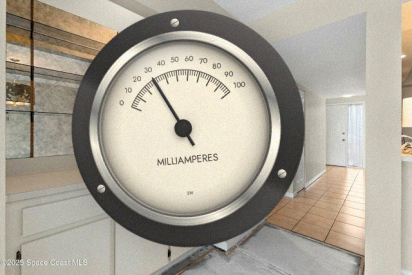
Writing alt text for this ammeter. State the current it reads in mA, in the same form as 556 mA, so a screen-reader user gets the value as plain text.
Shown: 30 mA
